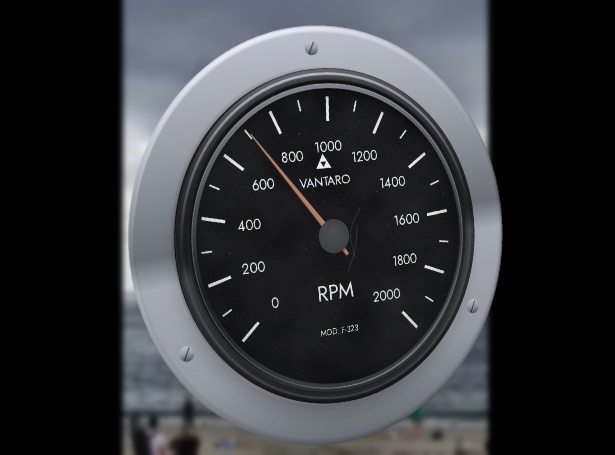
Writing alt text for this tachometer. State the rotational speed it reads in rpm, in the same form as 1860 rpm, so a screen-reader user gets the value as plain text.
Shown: 700 rpm
